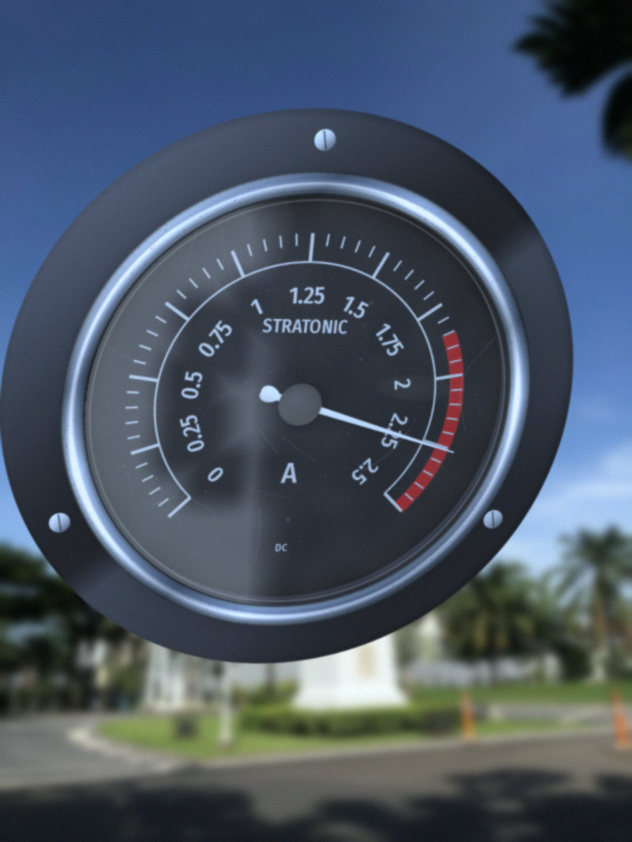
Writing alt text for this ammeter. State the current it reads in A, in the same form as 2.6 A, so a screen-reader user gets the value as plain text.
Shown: 2.25 A
